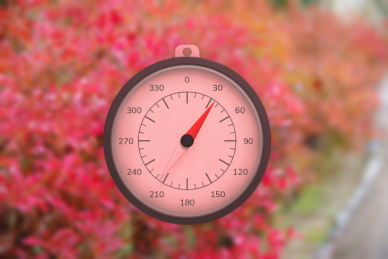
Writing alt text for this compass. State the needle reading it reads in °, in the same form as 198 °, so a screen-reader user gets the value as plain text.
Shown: 35 °
